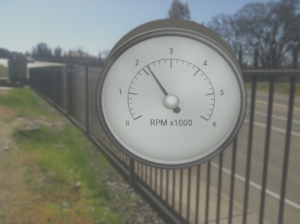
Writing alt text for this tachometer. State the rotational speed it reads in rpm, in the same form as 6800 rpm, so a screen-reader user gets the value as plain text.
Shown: 2200 rpm
